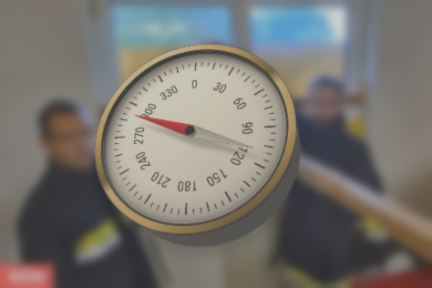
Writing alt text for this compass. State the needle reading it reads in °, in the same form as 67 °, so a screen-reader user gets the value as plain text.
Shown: 290 °
